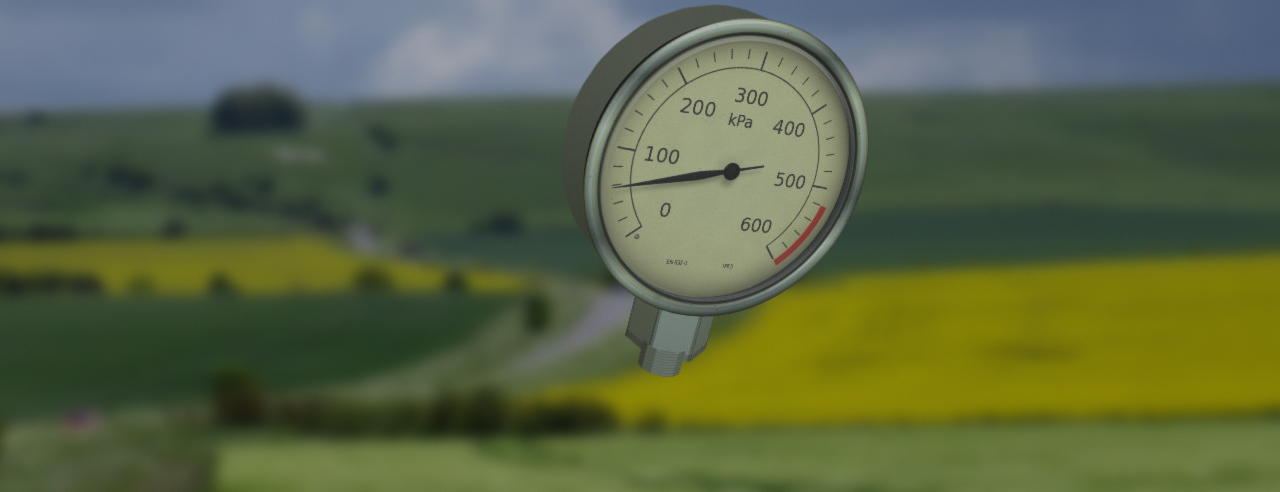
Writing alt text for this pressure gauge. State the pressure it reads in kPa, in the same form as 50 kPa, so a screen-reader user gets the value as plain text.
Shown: 60 kPa
